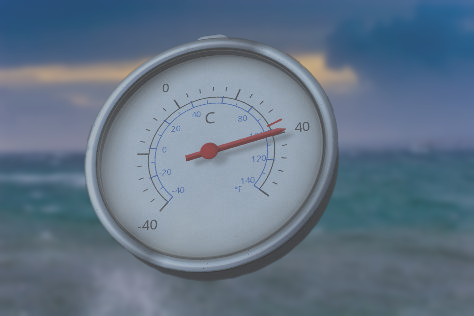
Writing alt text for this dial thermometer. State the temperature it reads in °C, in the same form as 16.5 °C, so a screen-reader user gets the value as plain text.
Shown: 40 °C
